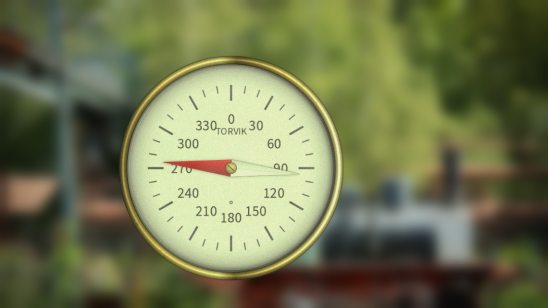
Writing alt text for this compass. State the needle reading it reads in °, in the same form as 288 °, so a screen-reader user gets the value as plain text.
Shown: 275 °
